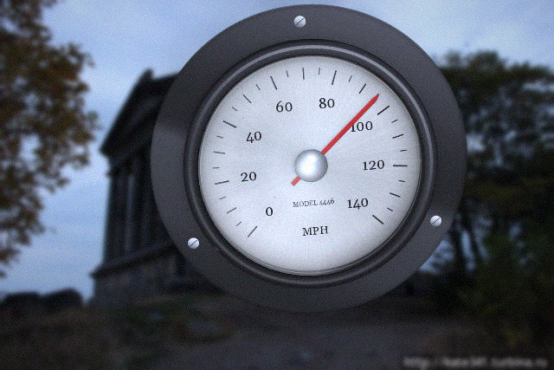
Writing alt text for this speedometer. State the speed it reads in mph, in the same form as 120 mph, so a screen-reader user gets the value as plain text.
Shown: 95 mph
